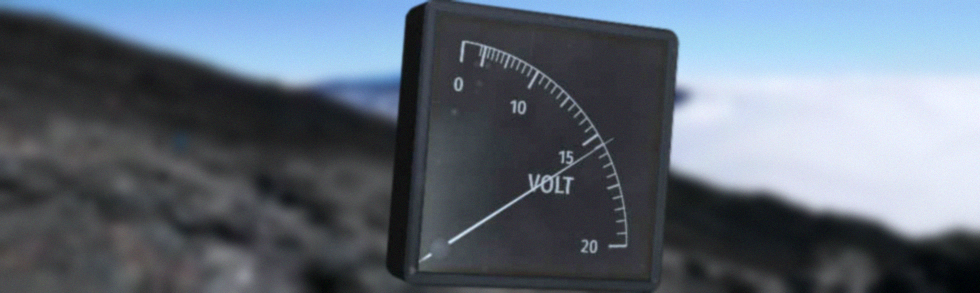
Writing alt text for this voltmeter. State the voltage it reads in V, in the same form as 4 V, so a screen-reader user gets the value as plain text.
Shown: 15.5 V
